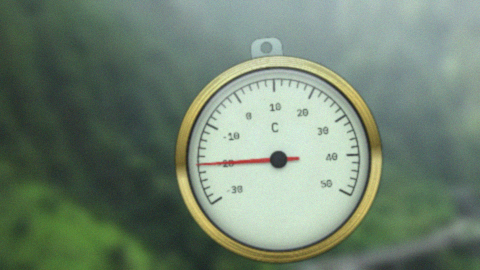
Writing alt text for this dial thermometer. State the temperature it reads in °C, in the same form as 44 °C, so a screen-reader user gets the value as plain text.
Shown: -20 °C
